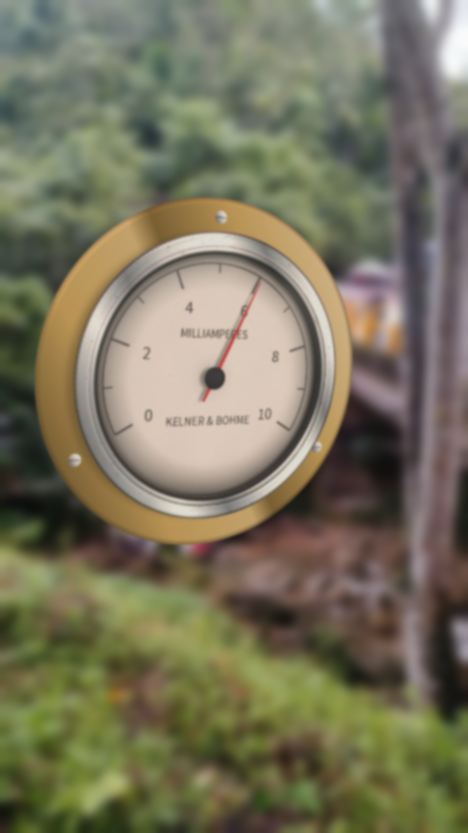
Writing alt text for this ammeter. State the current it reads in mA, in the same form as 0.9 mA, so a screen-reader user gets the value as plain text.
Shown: 6 mA
